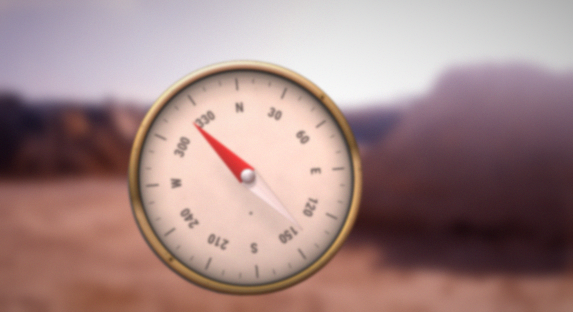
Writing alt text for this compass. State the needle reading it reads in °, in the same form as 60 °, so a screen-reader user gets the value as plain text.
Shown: 320 °
